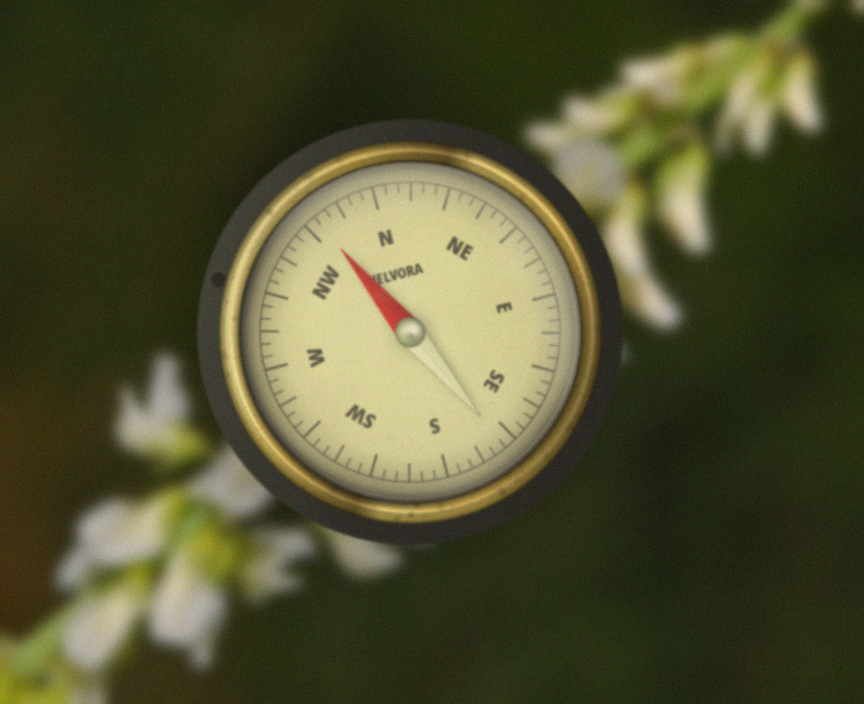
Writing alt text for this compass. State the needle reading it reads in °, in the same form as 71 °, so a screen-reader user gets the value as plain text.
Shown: 335 °
